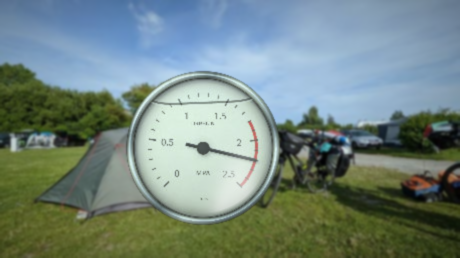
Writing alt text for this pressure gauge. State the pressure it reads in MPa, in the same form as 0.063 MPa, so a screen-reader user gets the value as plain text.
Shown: 2.2 MPa
